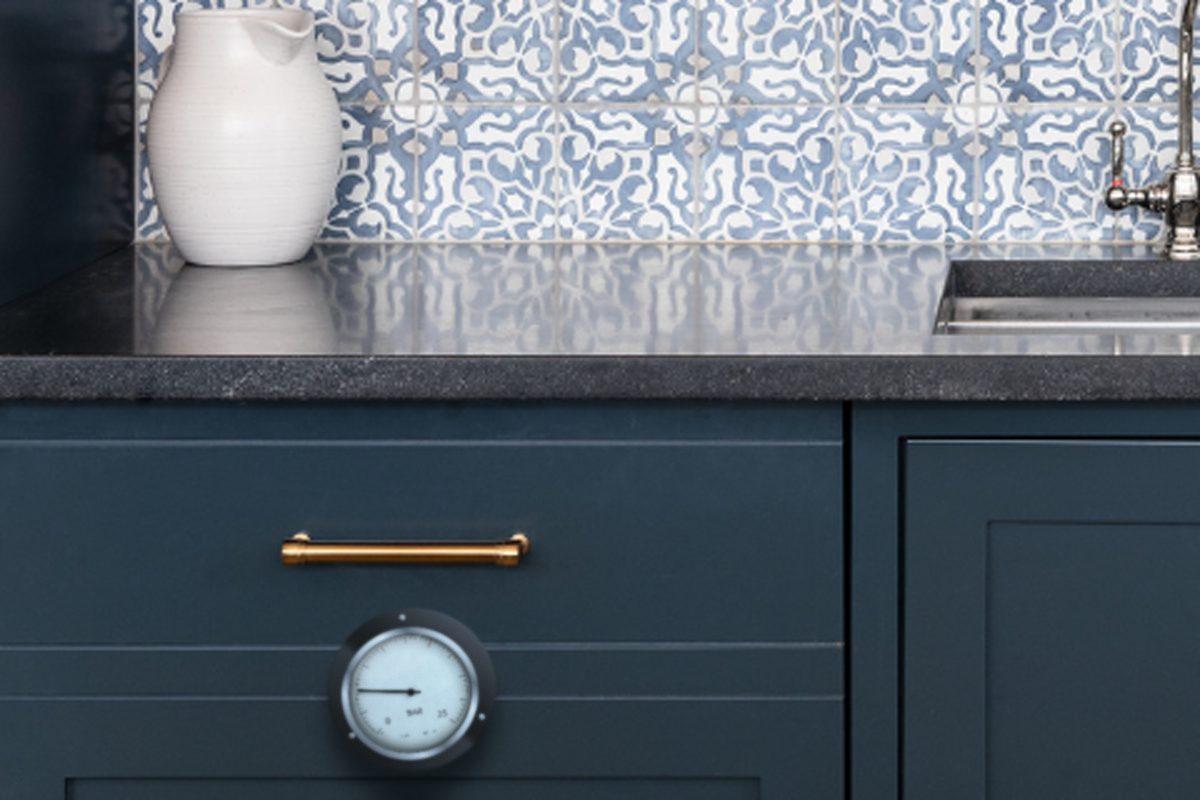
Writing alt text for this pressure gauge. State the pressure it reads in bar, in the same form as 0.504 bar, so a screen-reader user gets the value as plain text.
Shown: 5 bar
